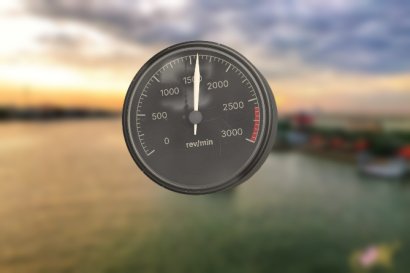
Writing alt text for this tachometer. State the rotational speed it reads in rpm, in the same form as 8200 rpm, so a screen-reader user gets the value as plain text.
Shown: 1600 rpm
